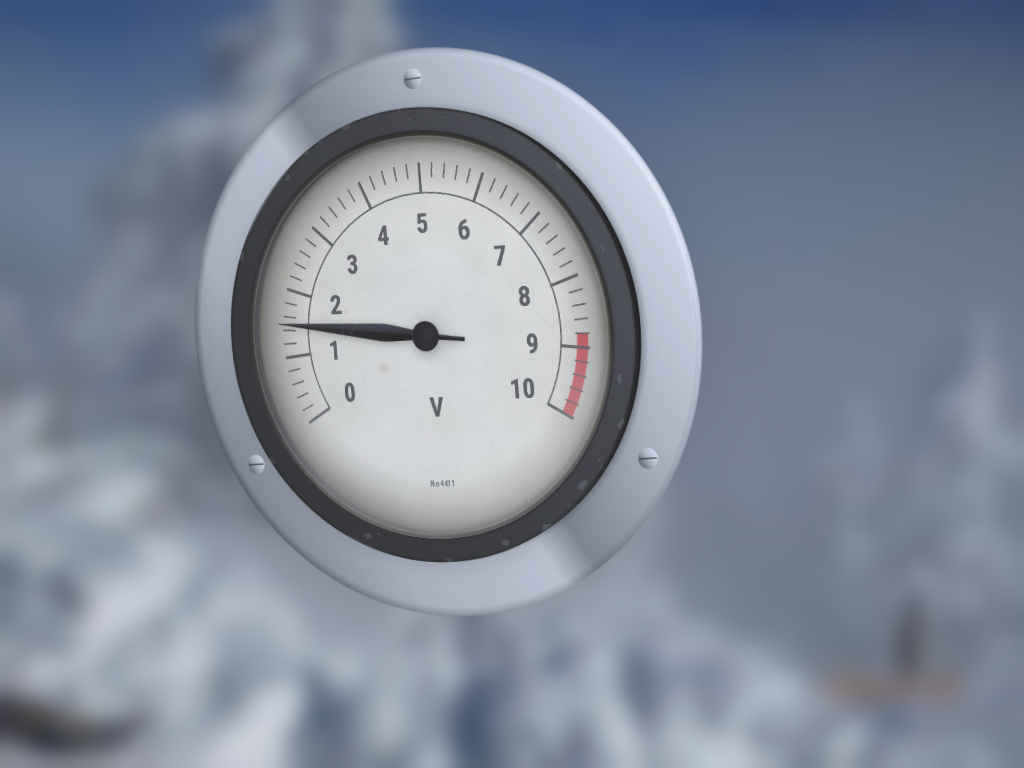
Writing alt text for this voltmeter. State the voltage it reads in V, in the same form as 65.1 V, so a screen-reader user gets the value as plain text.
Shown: 1.5 V
